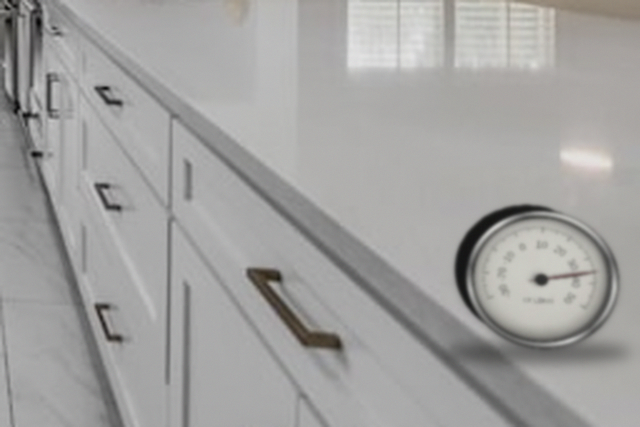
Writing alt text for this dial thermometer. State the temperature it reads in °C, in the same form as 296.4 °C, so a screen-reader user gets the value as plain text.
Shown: 35 °C
